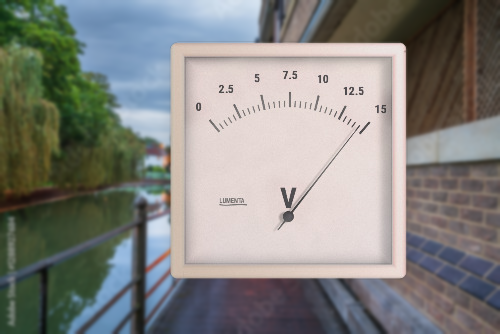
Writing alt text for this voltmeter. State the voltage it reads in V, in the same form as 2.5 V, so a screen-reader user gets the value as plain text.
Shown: 14.5 V
